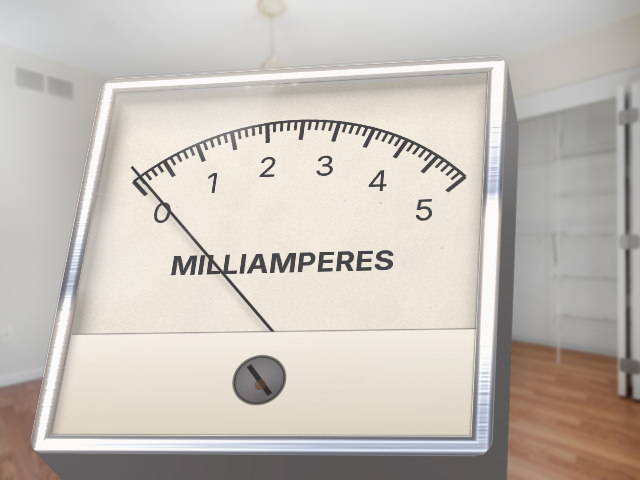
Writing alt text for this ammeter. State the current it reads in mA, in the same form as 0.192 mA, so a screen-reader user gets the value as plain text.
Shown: 0.1 mA
